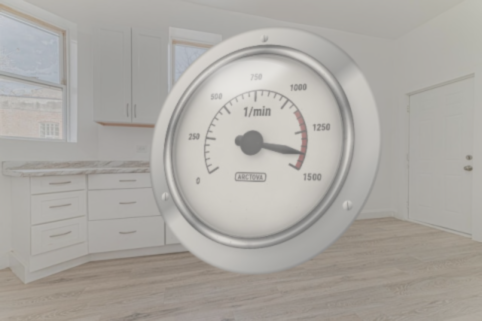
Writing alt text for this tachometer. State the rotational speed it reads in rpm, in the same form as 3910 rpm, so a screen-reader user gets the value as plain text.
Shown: 1400 rpm
